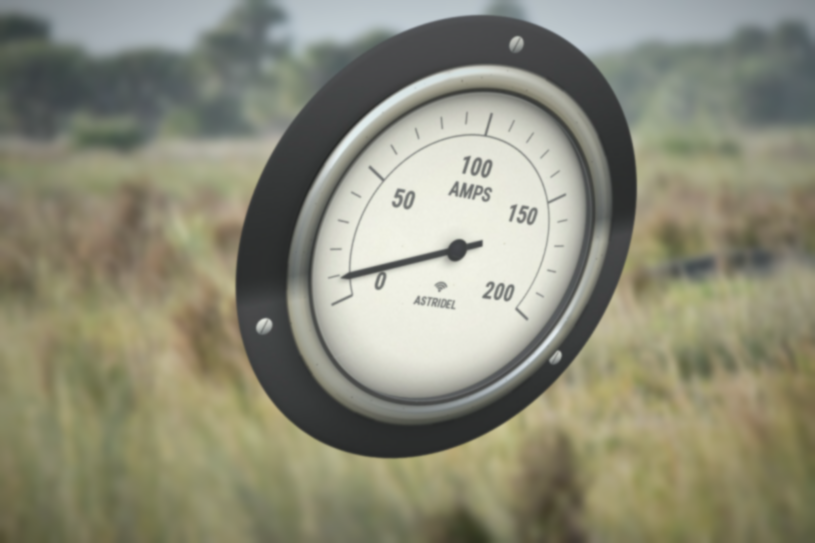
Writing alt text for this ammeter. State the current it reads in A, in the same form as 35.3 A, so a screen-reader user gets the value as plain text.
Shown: 10 A
